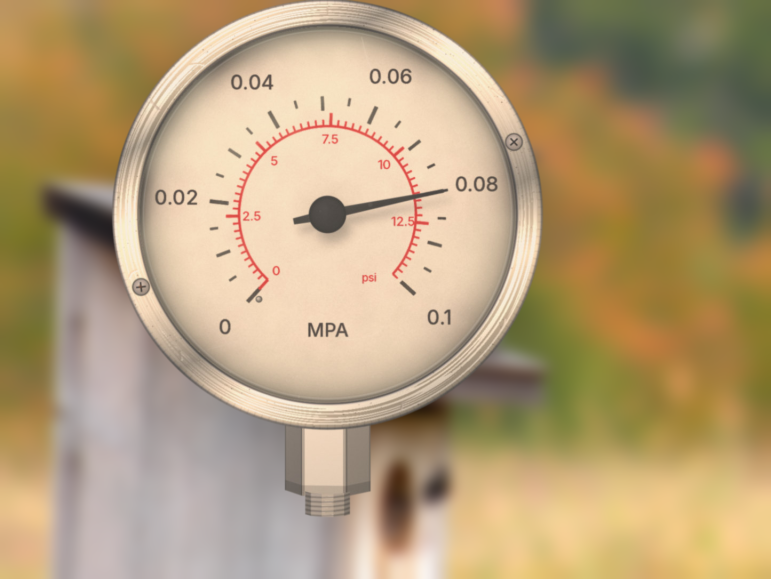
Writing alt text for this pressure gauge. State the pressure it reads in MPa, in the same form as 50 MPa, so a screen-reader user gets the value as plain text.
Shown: 0.08 MPa
